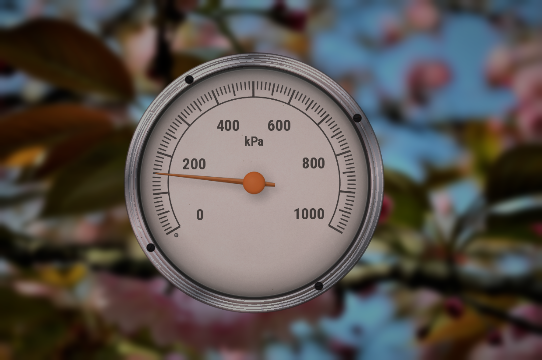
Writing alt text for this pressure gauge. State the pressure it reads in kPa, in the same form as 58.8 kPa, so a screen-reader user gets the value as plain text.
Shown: 150 kPa
